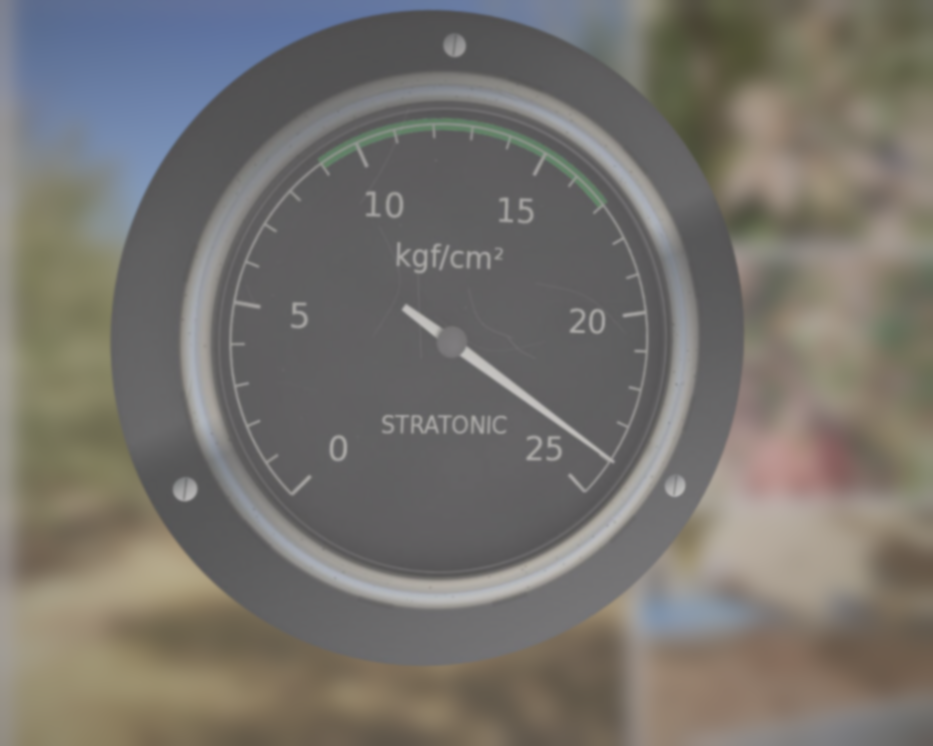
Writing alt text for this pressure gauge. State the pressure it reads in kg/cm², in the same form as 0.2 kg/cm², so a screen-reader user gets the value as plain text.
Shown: 24 kg/cm²
